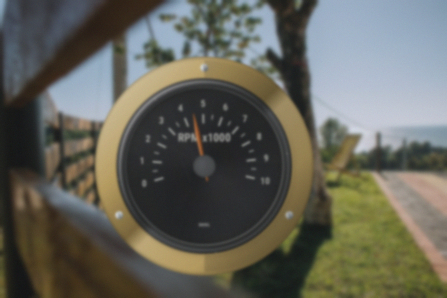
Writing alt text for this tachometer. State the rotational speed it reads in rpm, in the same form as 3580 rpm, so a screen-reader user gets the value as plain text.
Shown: 4500 rpm
